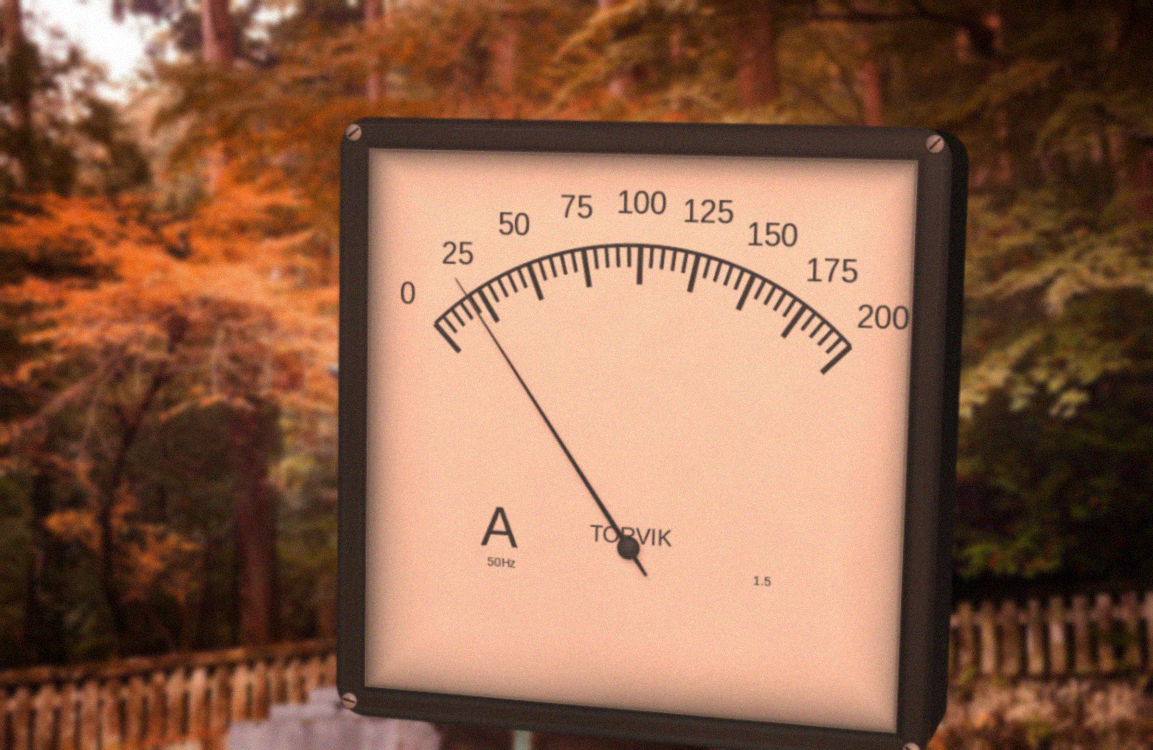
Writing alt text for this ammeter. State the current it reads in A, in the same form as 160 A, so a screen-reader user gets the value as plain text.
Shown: 20 A
